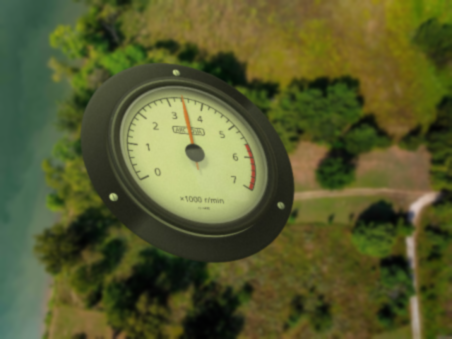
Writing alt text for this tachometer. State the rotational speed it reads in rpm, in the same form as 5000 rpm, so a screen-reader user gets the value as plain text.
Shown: 3400 rpm
